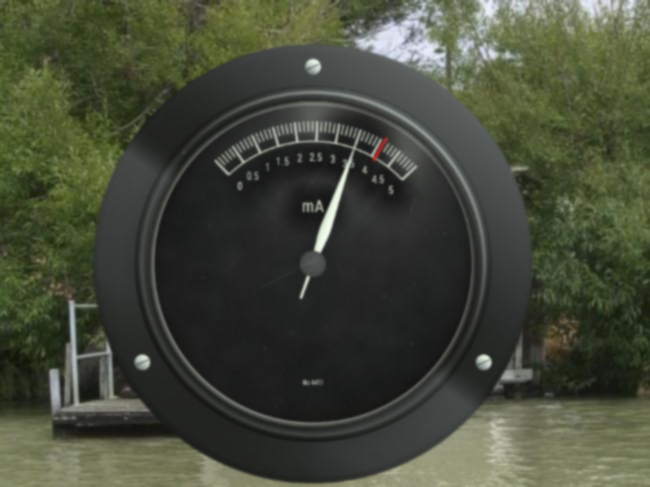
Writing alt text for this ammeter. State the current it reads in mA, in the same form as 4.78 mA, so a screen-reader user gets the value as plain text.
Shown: 3.5 mA
